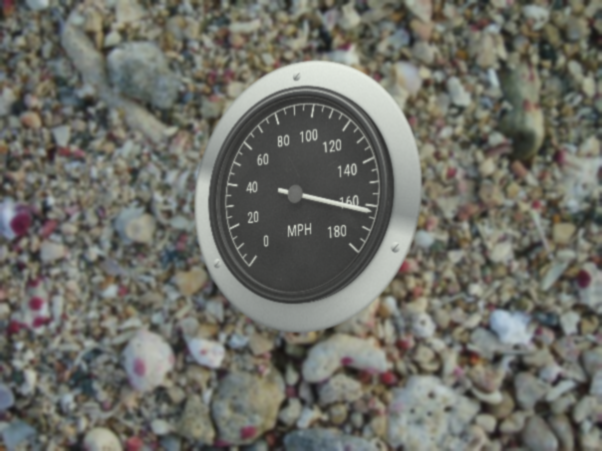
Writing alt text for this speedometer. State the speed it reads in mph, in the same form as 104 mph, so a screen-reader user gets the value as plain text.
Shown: 162.5 mph
